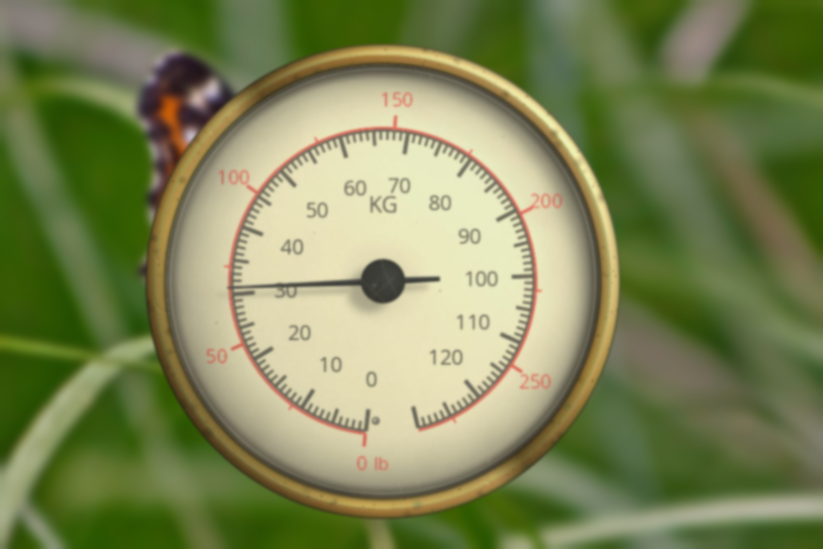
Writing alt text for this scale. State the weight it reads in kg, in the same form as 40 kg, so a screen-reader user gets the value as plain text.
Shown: 31 kg
